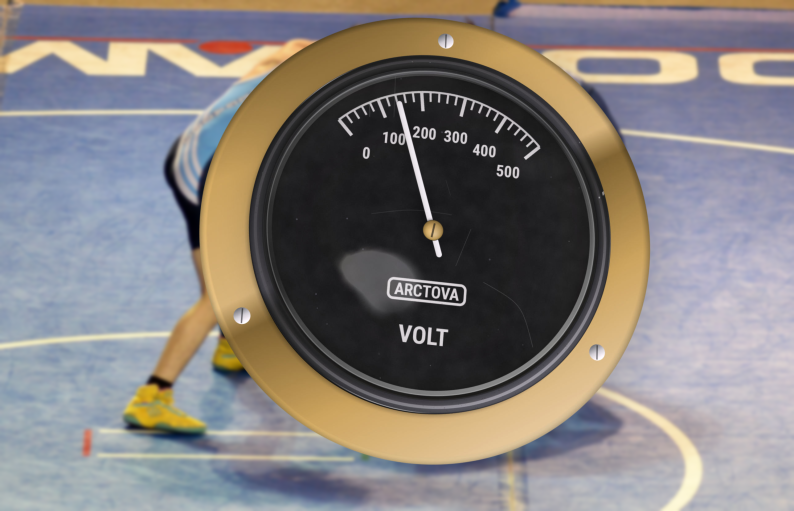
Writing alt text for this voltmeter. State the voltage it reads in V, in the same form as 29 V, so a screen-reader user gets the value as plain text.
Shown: 140 V
